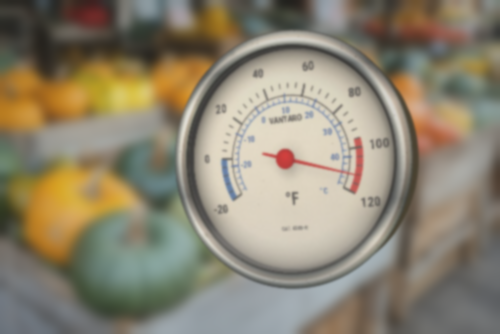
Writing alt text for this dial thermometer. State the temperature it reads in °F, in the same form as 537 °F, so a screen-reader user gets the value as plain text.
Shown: 112 °F
